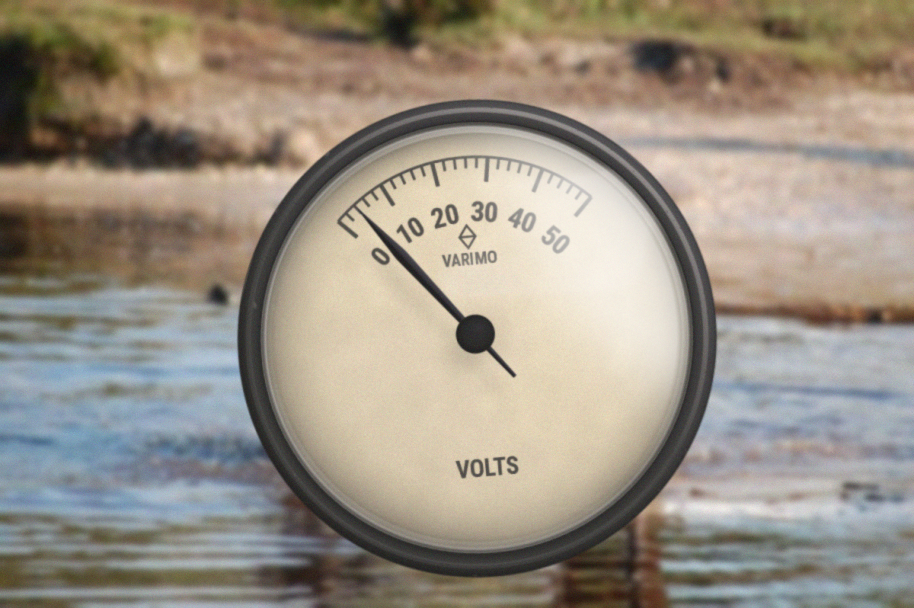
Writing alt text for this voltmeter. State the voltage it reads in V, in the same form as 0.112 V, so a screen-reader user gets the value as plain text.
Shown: 4 V
